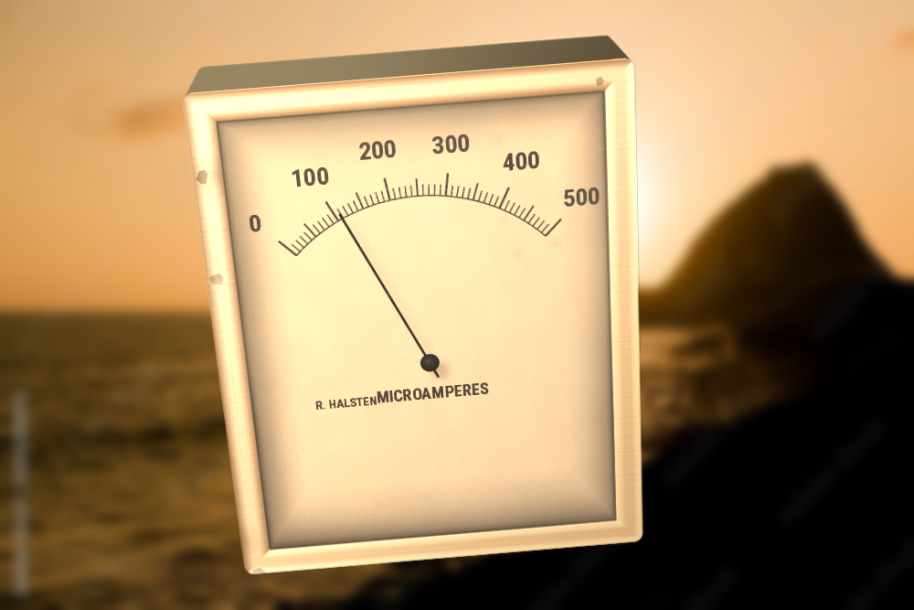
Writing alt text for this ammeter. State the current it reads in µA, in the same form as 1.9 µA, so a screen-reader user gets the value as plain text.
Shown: 110 µA
